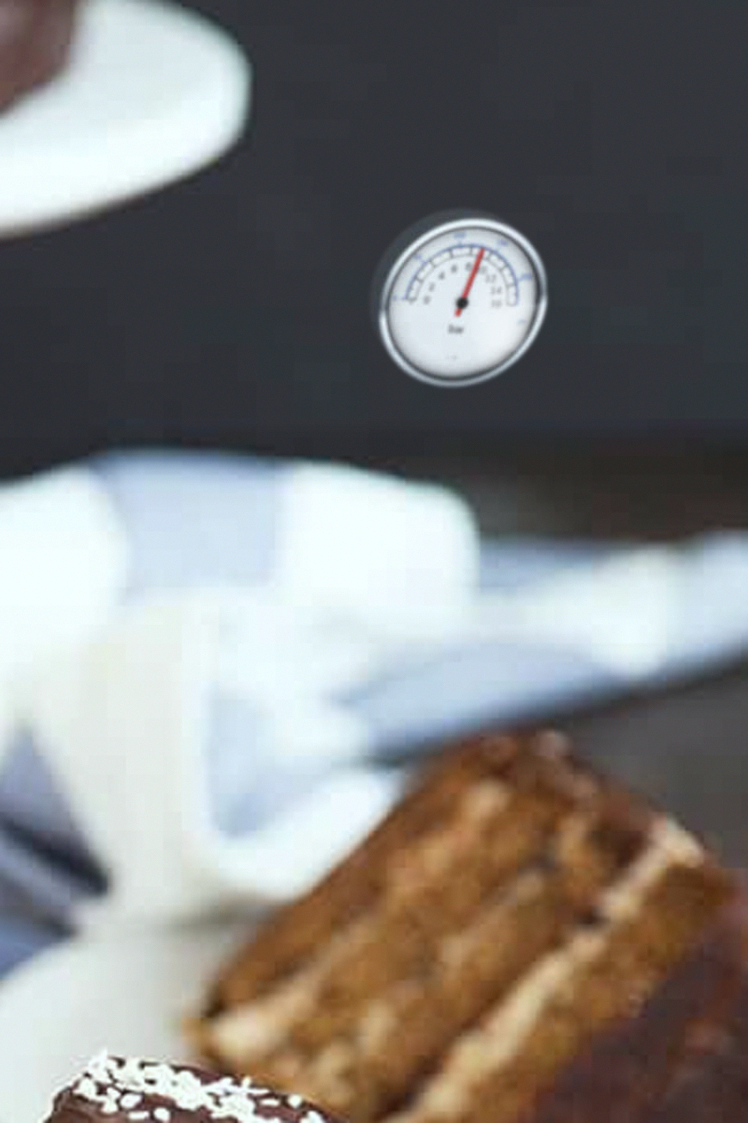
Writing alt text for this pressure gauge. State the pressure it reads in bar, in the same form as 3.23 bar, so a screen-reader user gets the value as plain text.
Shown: 9 bar
